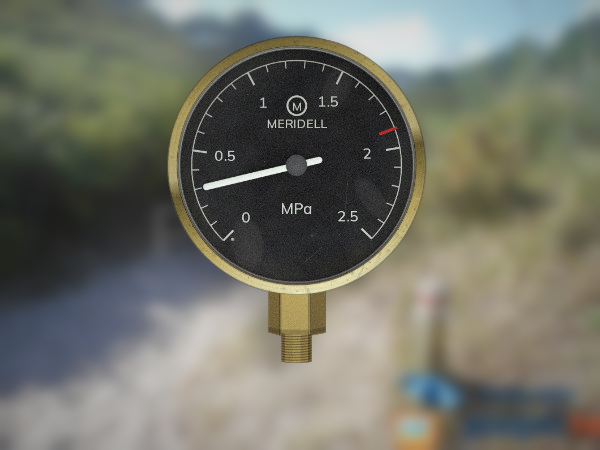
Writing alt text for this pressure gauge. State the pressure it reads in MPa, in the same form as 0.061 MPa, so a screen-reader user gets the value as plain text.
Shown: 0.3 MPa
